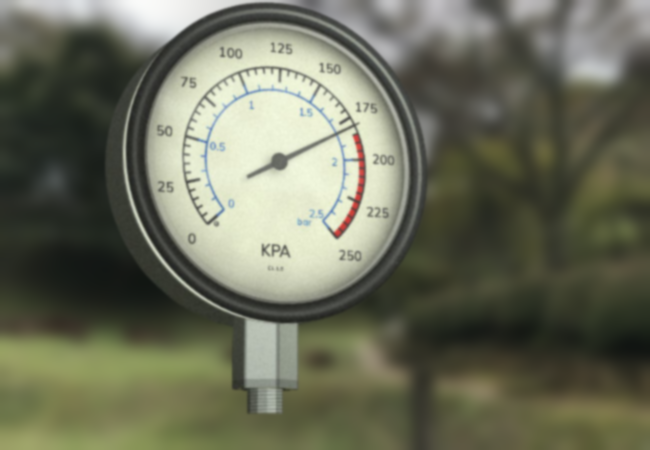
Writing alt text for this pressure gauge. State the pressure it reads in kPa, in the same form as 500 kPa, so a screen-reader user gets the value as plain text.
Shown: 180 kPa
